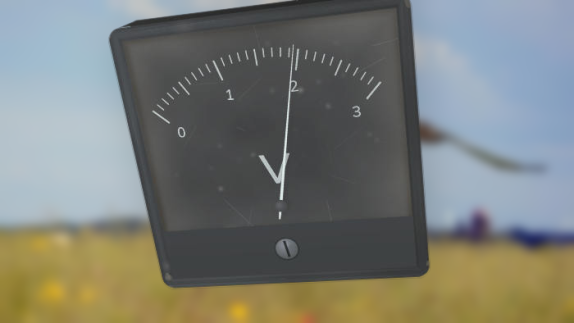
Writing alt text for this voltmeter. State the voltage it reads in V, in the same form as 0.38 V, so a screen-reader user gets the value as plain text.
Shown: 1.95 V
